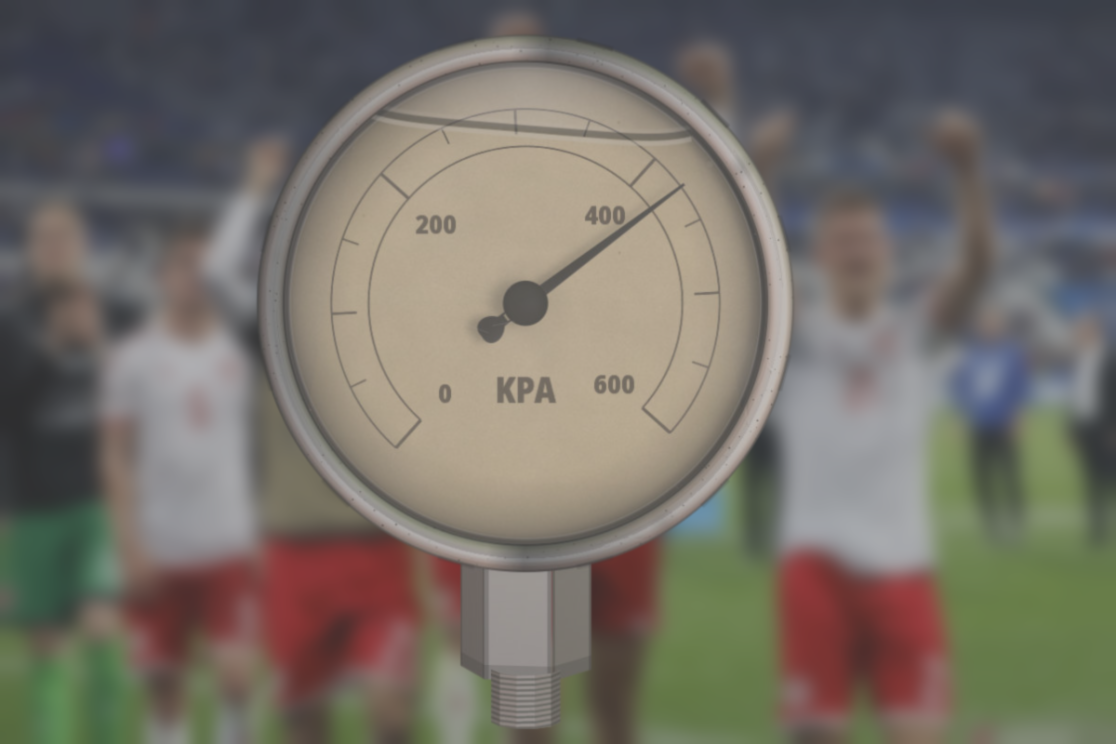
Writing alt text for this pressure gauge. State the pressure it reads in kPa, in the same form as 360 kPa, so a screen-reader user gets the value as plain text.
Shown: 425 kPa
